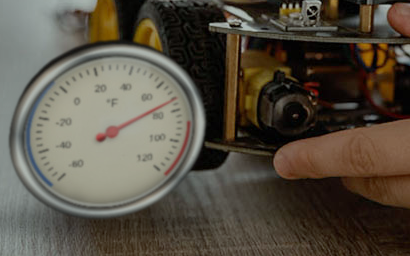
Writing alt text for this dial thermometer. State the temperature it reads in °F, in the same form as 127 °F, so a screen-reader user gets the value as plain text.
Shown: 72 °F
